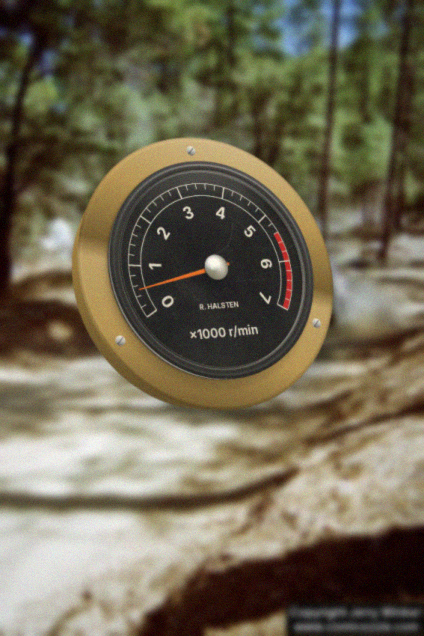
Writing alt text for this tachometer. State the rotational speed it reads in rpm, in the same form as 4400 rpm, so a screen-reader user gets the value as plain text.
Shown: 500 rpm
